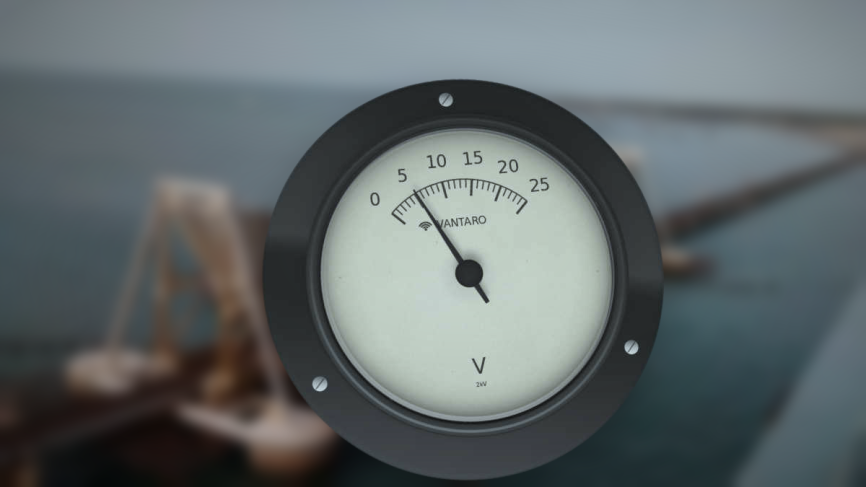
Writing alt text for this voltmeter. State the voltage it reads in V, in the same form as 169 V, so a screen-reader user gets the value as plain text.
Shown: 5 V
